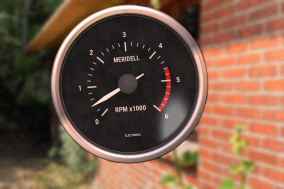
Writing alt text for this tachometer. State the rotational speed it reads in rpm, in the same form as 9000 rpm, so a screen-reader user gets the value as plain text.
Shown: 400 rpm
